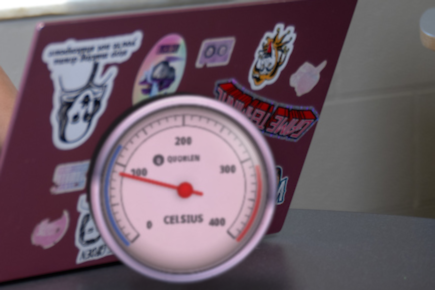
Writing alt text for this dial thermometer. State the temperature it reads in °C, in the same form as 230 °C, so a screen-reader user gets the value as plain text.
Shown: 90 °C
